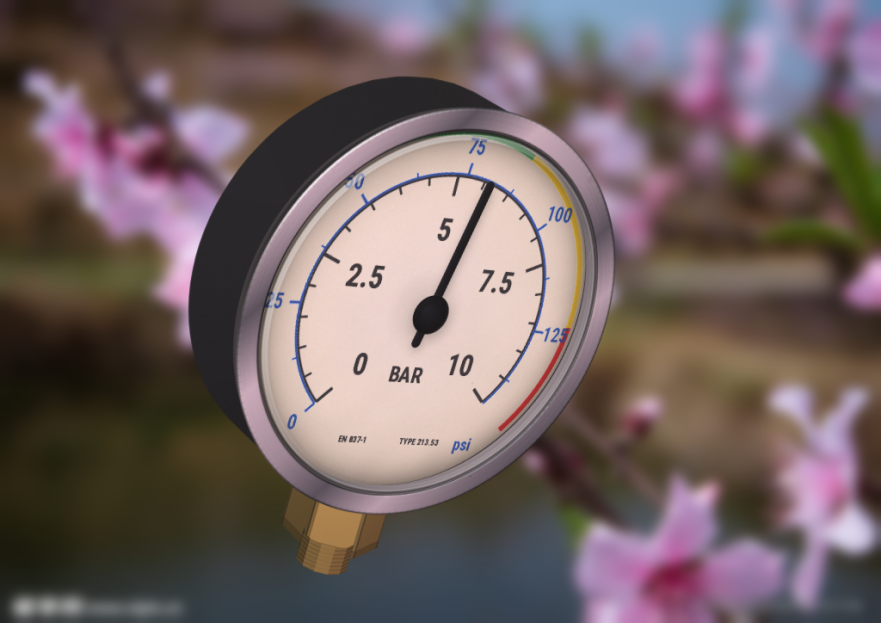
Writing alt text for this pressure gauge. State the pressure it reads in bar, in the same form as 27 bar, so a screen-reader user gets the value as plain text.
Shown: 5.5 bar
